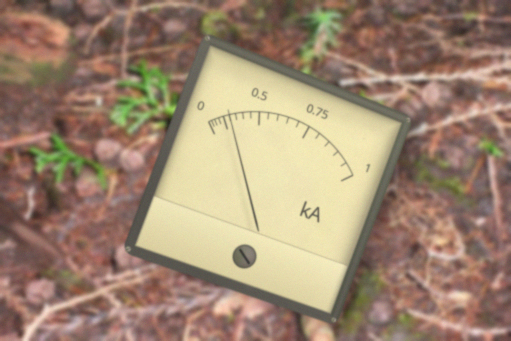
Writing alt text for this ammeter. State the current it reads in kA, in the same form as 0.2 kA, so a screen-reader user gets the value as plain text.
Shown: 0.3 kA
